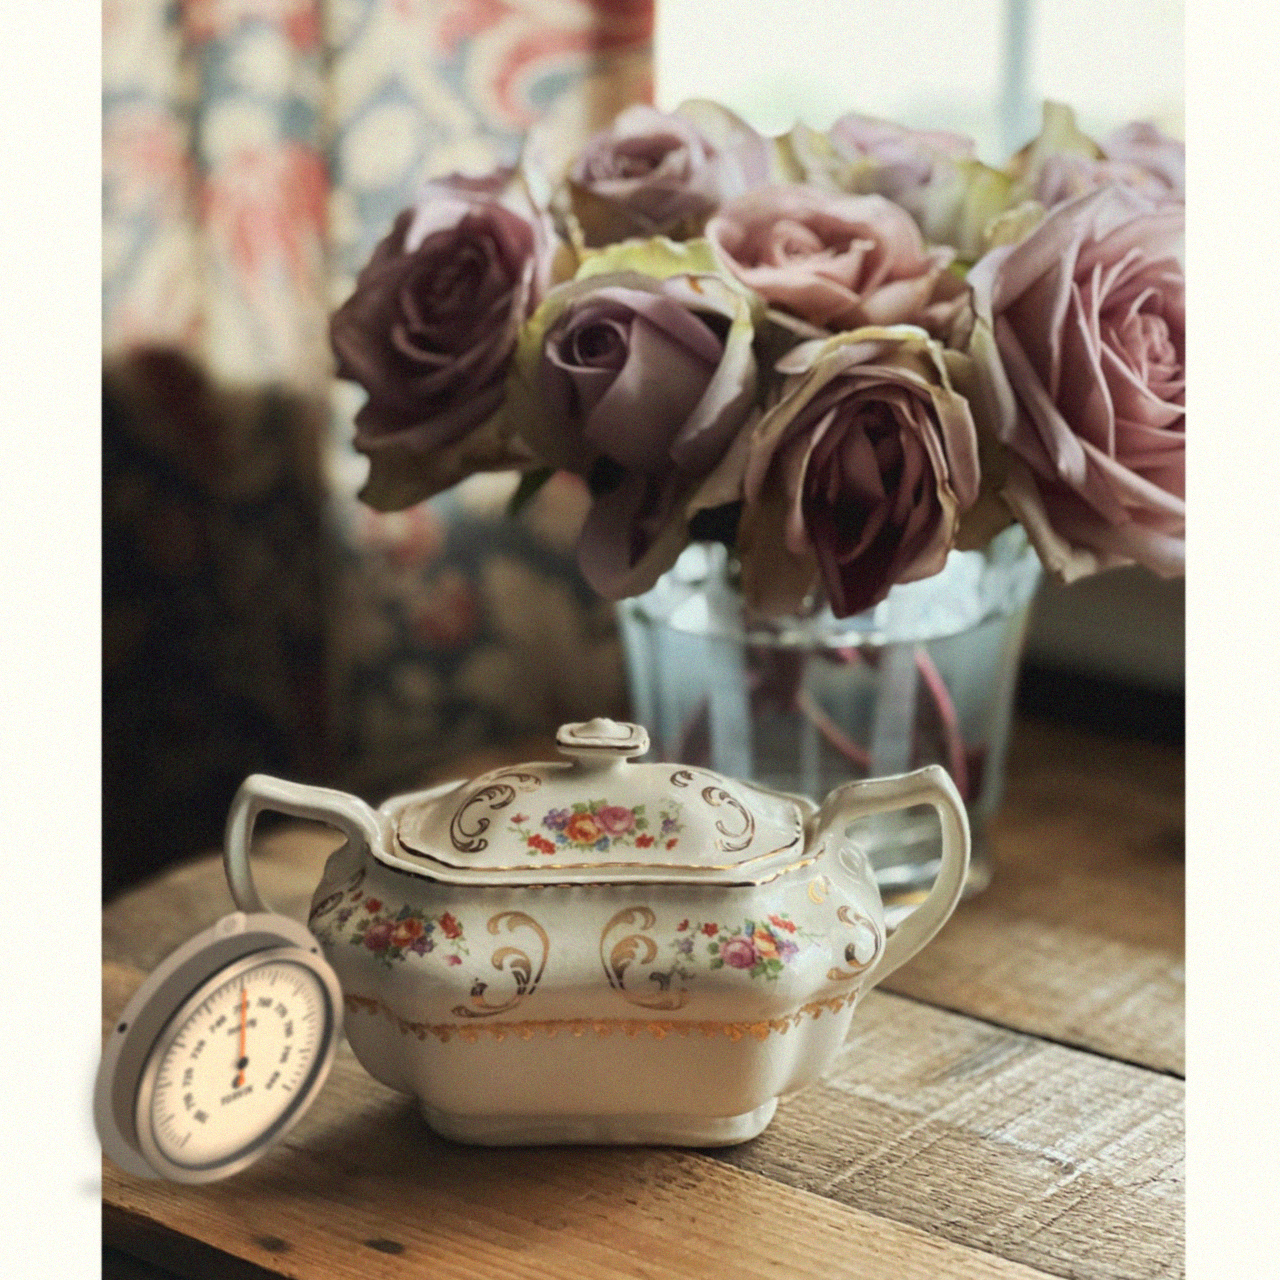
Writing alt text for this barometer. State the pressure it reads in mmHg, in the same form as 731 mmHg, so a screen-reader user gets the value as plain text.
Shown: 750 mmHg
